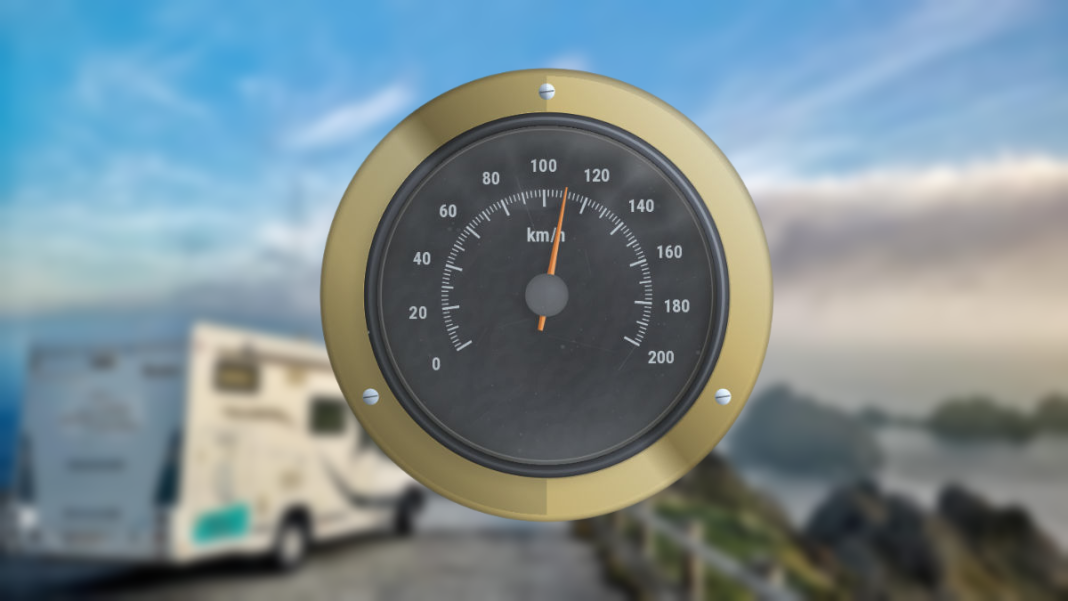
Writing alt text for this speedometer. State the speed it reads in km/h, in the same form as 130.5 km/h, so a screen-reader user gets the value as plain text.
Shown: 110 km/h
